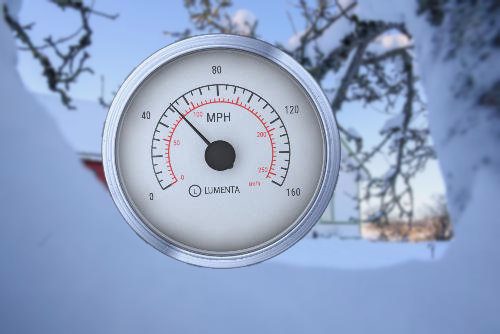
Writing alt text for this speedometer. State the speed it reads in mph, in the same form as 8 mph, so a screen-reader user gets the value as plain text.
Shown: 52.5 mph
